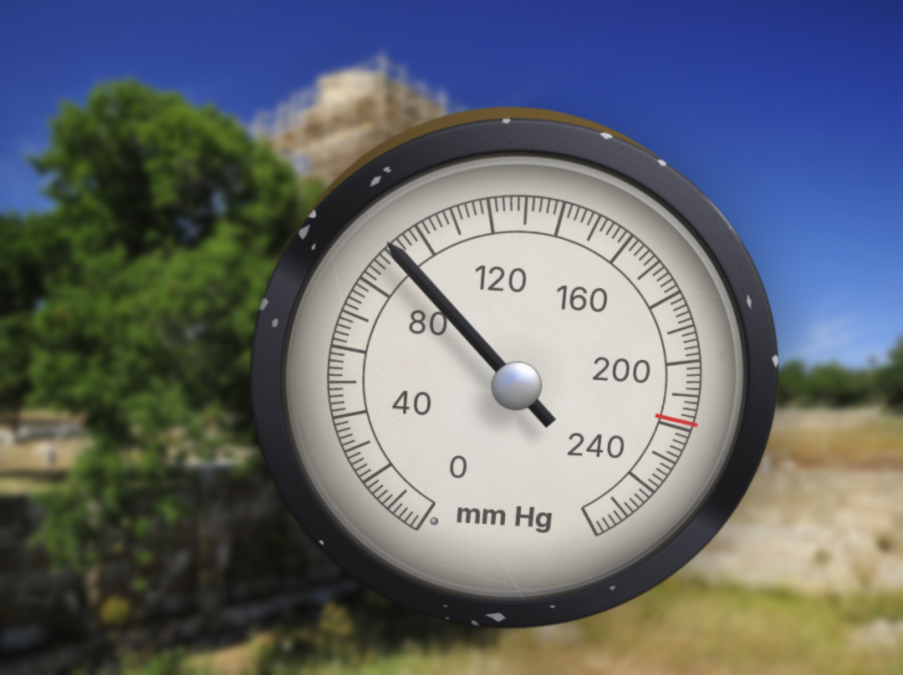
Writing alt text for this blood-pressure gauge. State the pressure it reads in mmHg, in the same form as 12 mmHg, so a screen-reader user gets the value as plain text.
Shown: 92 mmHg
